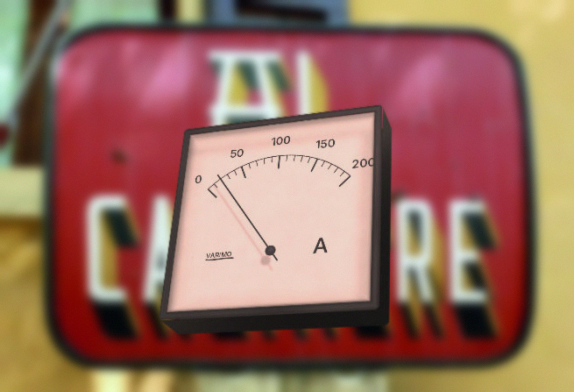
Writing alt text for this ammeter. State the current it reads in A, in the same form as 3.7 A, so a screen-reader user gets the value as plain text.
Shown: 20 A
